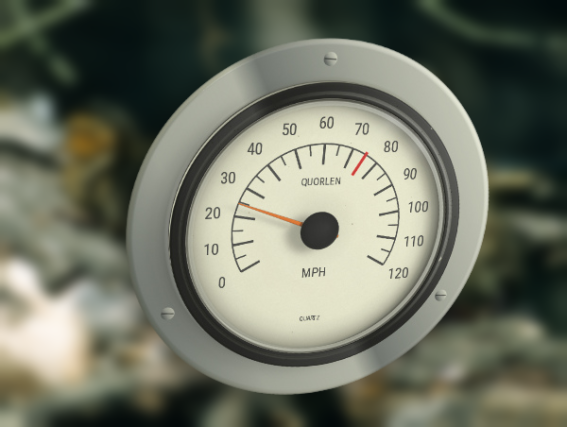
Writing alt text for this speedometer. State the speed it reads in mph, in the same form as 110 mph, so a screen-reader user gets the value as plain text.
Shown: 25 mph
